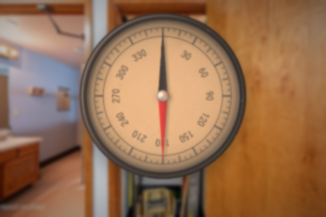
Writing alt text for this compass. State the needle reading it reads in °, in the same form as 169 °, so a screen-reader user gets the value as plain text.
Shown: 180 °
